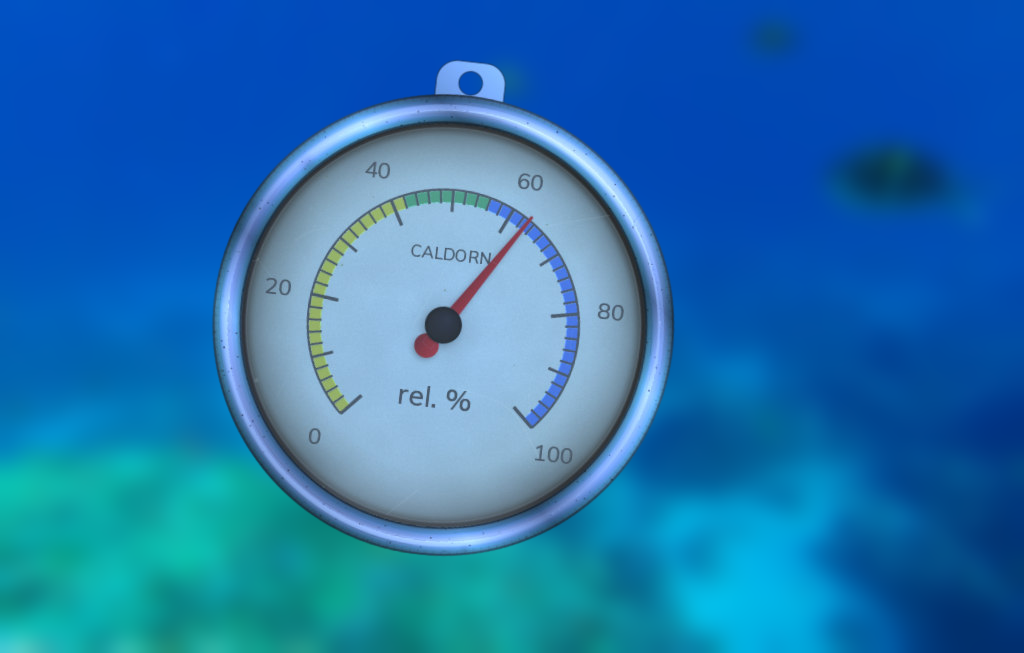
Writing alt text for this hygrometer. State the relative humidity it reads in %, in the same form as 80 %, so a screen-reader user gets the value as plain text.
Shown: 63 %
